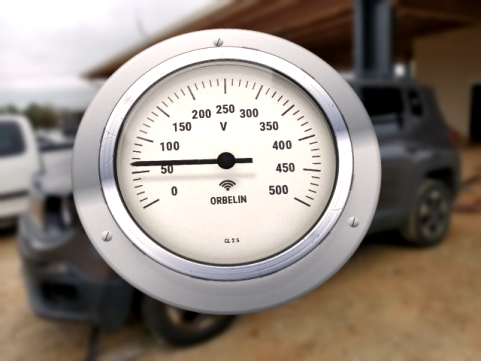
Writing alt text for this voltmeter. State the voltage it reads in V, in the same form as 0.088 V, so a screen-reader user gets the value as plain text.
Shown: 60 V
